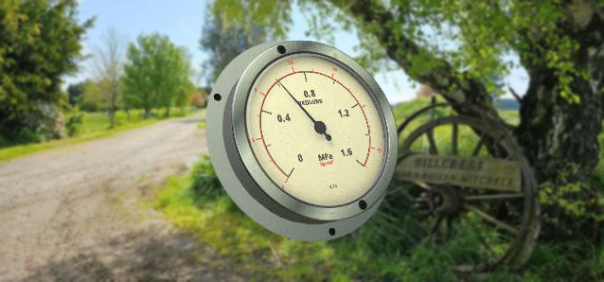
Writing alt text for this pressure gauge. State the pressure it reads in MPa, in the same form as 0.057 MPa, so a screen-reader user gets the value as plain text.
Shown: 0.6 MPa
